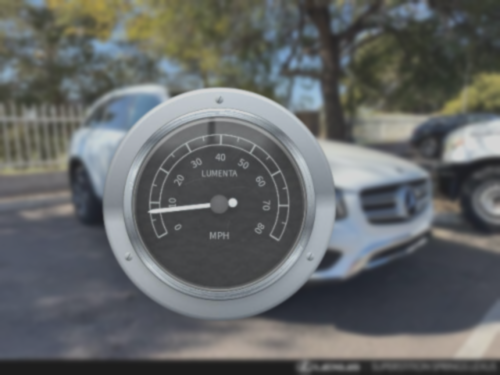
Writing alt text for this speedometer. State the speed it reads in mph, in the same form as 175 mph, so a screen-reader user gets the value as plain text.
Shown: 7.5 mph
